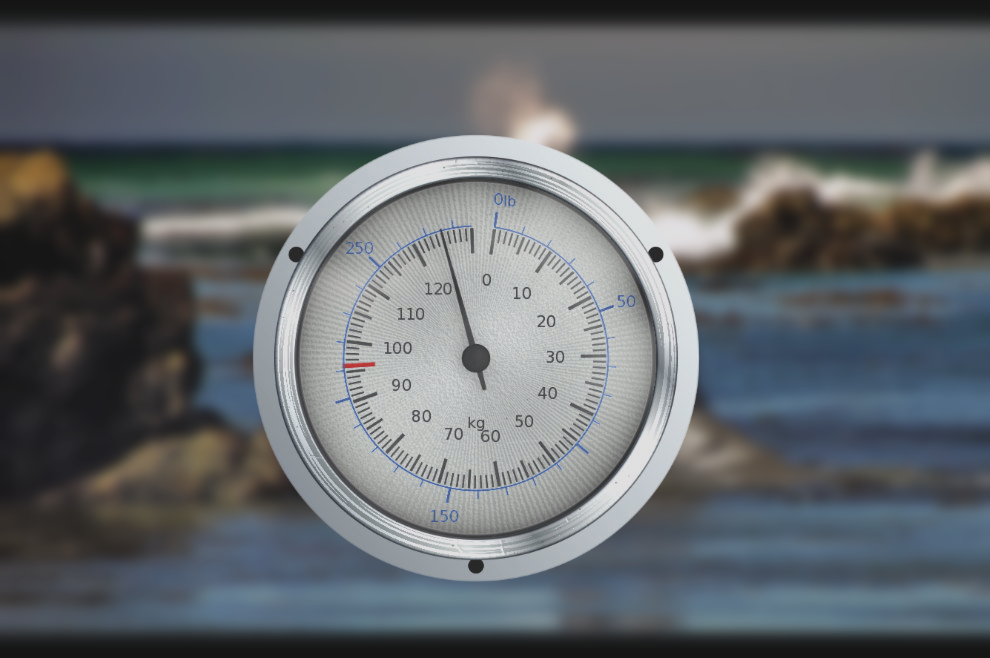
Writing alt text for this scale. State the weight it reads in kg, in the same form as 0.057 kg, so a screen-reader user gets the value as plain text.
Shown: 125 kg
